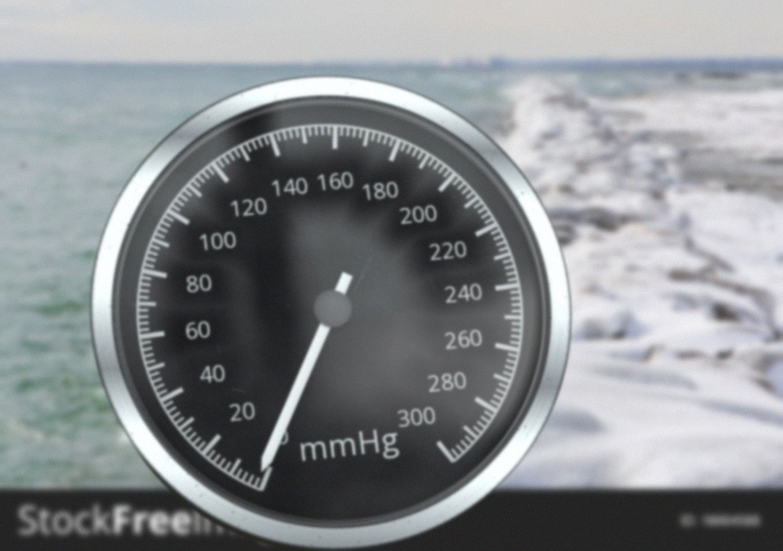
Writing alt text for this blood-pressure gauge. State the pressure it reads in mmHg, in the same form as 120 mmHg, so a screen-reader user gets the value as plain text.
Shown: 2 mmHg
